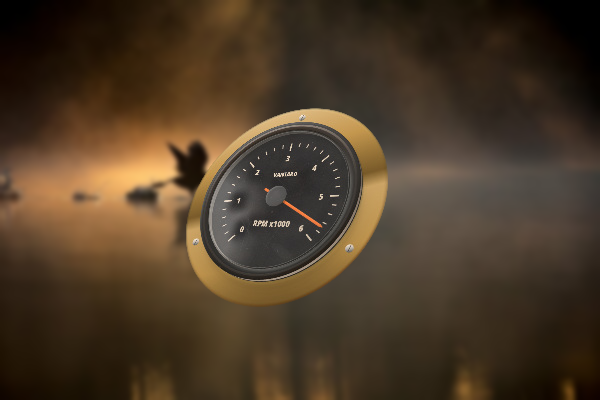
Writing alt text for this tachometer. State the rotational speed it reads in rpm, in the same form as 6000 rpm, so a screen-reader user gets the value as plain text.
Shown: 5700 rpm
